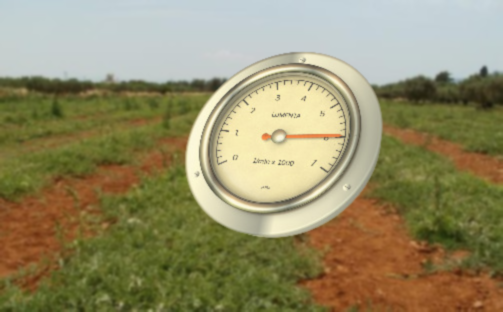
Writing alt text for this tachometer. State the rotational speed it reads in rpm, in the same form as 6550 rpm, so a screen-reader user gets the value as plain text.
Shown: 6000 rpm
